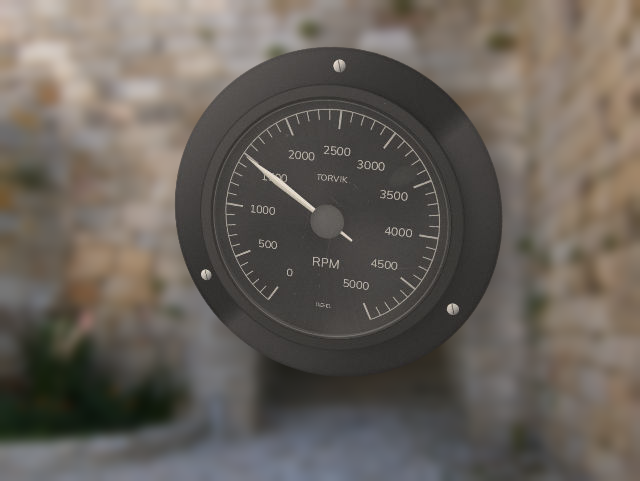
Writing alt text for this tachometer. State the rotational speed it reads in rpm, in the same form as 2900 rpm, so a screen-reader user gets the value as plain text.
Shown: 1500 rpm
